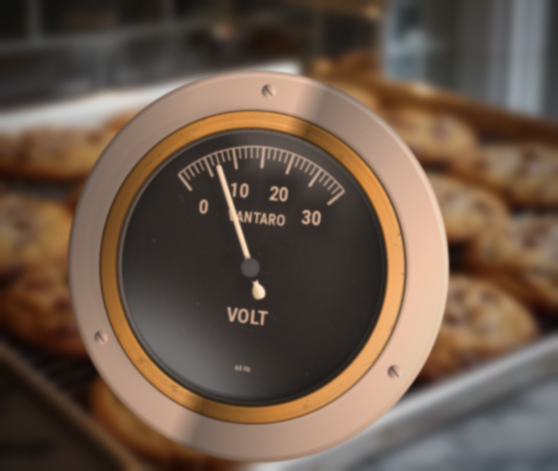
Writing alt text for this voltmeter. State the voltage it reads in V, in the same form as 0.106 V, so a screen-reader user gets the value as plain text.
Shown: 7 V
